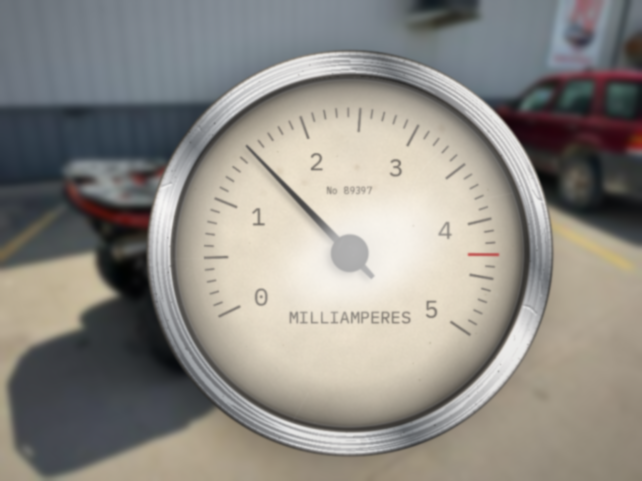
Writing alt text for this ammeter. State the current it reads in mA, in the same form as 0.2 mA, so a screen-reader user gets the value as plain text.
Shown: 1.5 mA
